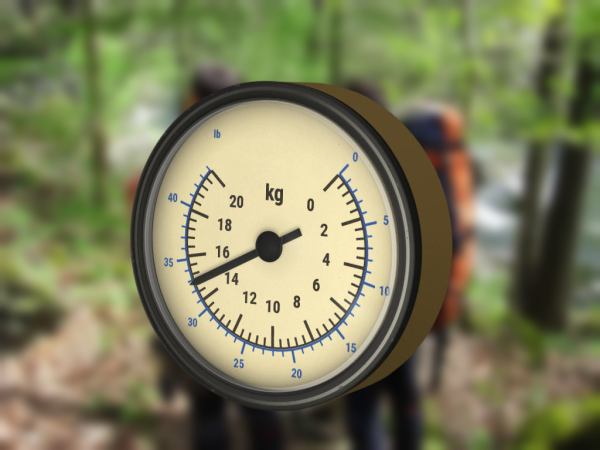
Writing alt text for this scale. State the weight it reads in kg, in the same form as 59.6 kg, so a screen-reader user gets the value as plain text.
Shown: 14.8 kg
